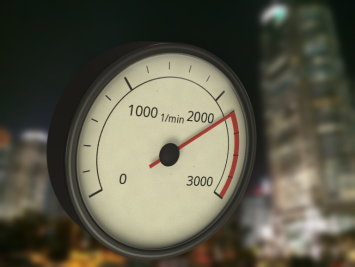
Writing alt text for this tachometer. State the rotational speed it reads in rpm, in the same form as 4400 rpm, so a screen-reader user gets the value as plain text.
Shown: 2200 rpm
